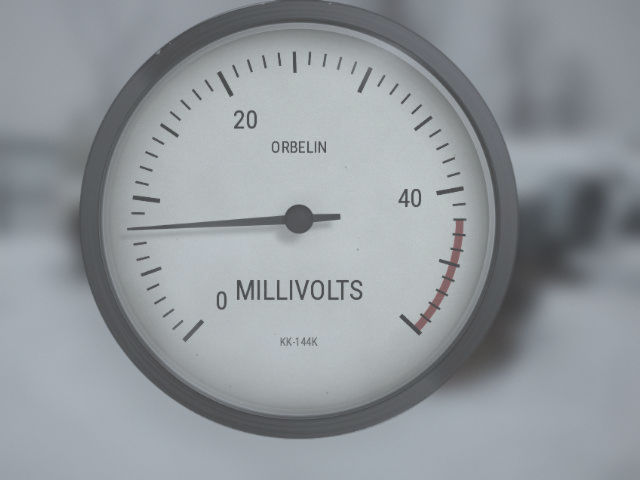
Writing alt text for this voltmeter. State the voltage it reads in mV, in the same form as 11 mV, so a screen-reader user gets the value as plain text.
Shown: 8 mV
